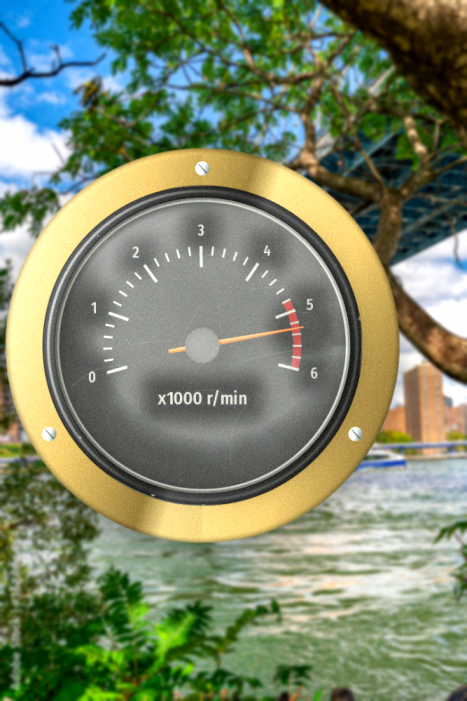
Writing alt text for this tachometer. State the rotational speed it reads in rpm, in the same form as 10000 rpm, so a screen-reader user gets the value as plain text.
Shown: 5300 rpm
